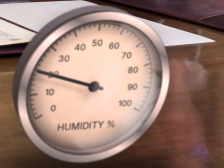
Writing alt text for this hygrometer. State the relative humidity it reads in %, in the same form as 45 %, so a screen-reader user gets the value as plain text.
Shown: 20 %
